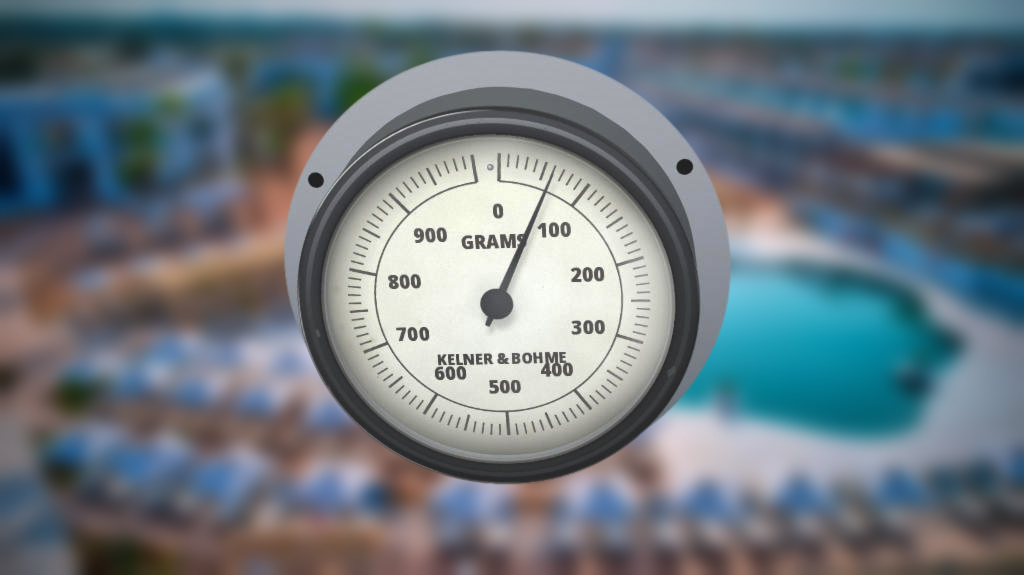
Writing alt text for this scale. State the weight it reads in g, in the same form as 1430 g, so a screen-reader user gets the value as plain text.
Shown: 60 g
